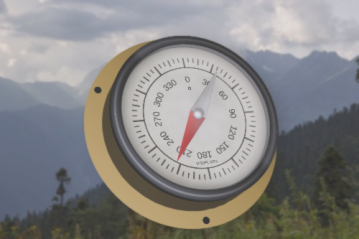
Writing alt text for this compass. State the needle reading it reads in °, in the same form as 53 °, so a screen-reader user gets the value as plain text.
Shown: 215 °
